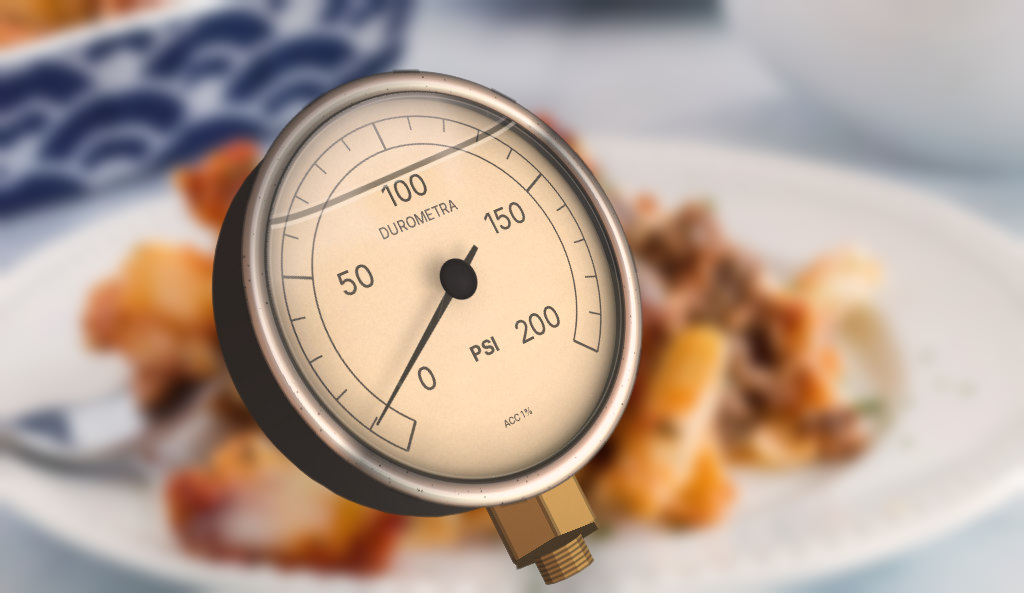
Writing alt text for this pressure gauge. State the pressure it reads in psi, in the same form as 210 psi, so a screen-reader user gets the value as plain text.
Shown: 10 psi
